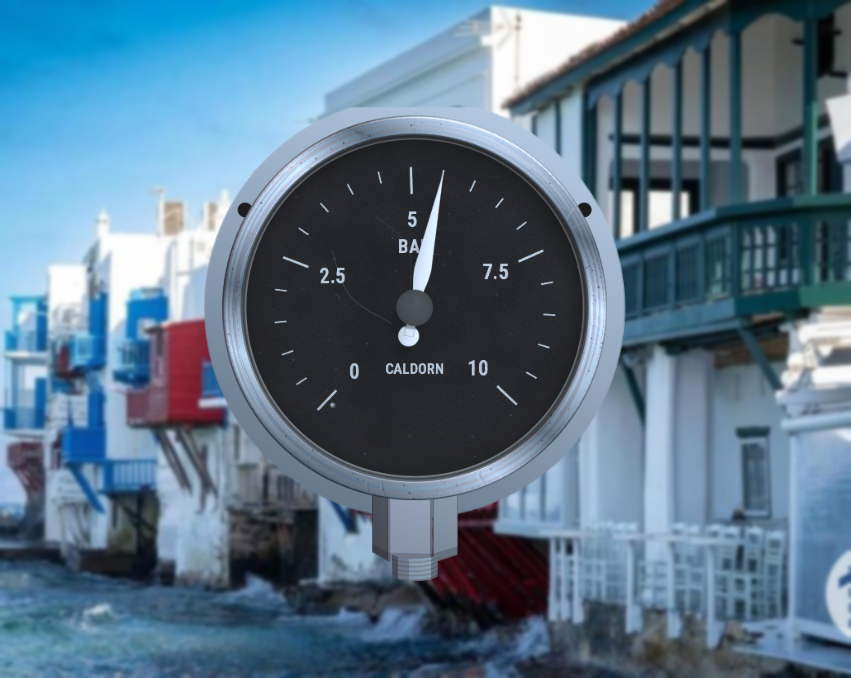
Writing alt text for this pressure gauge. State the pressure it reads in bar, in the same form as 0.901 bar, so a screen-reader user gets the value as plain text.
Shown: 5.5 bar
